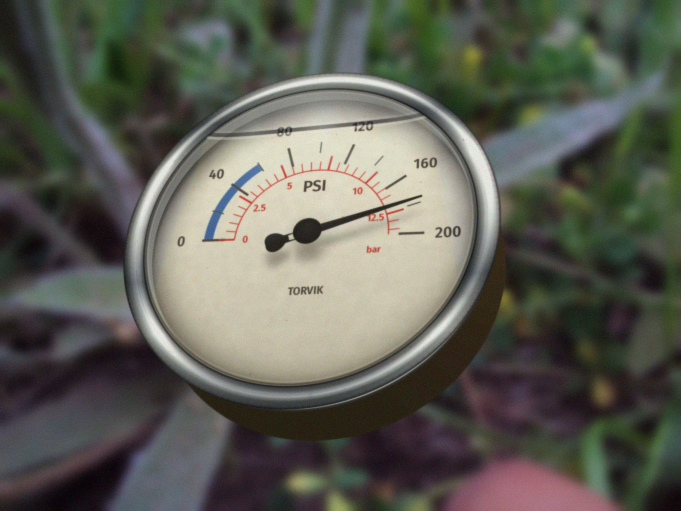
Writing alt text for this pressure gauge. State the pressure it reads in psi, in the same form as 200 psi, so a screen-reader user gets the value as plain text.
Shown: 180 psi
